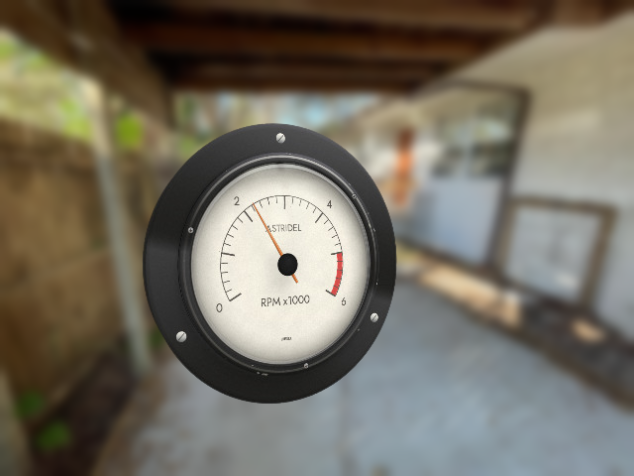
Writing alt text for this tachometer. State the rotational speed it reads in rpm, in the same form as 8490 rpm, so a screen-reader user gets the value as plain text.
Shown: 2200 rpm
